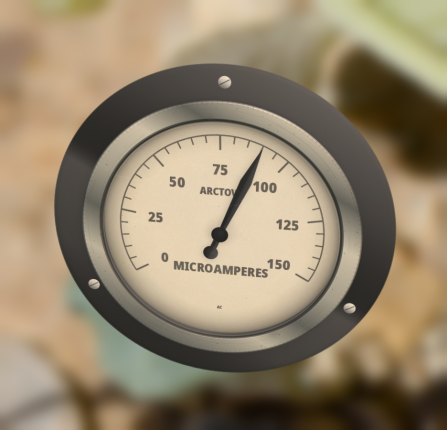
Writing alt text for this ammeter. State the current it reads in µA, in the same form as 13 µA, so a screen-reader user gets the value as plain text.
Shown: 90 µA
